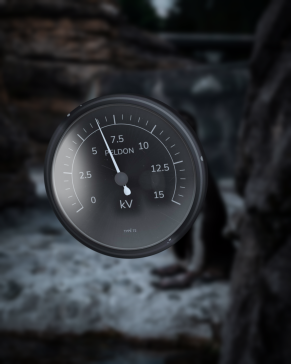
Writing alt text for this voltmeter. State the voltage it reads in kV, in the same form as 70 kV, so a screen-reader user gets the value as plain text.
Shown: 6.5 kV
